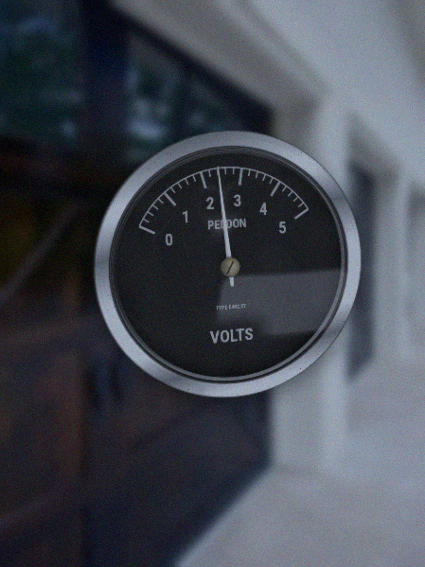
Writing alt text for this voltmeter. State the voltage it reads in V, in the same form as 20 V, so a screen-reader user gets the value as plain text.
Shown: 2.4 V
